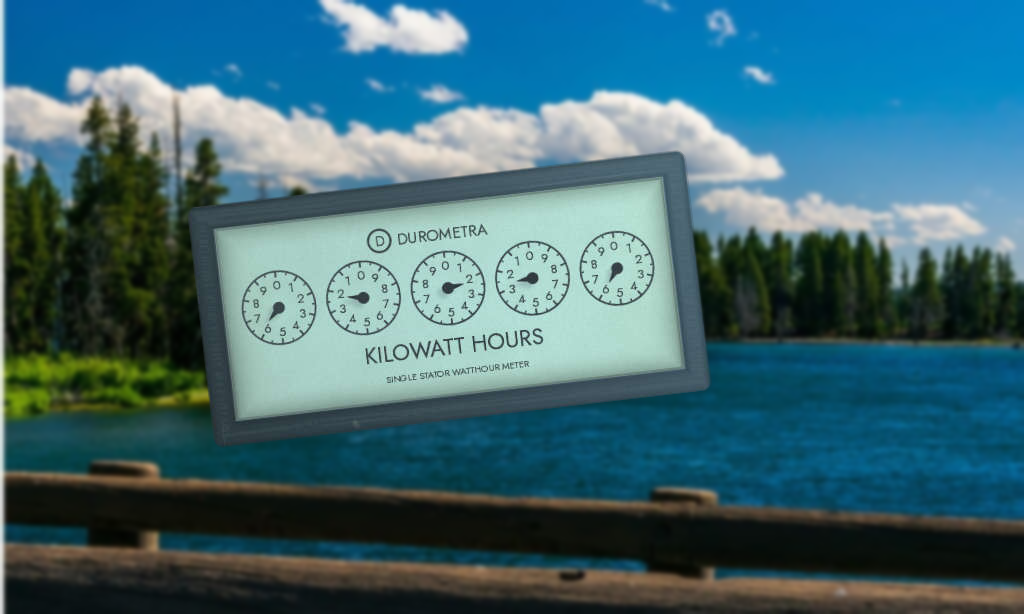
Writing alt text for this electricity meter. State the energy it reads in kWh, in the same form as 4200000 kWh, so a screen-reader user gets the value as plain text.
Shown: 62226 kWh
